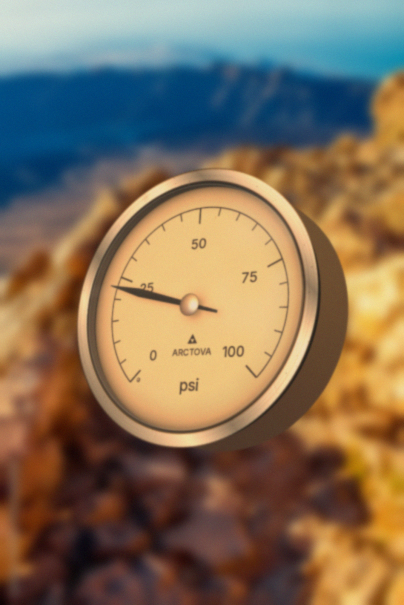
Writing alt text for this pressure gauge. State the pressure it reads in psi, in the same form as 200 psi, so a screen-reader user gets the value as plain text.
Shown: 22.5 psi
